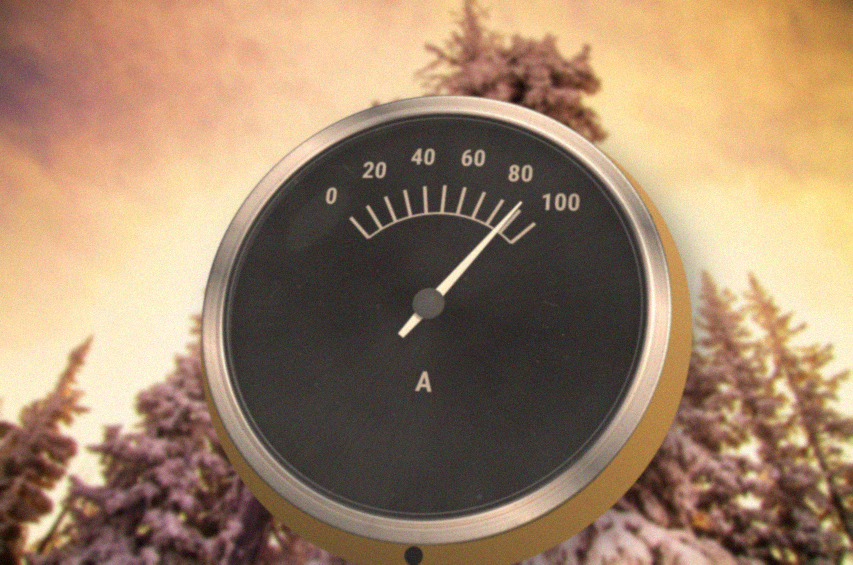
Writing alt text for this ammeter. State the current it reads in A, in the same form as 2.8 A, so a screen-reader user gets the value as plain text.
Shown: 90 A
